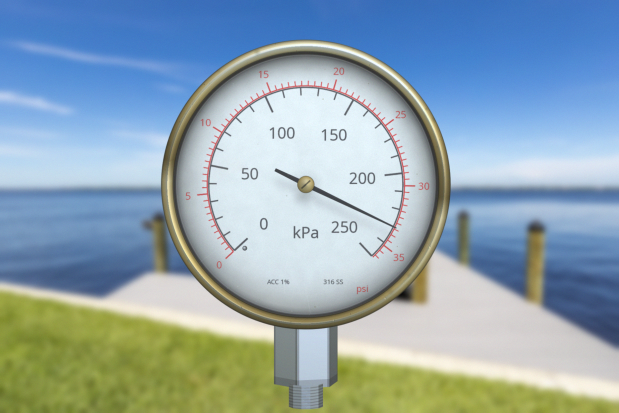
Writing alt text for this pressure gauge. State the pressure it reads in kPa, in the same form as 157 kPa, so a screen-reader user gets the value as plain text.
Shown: 230 kPa
